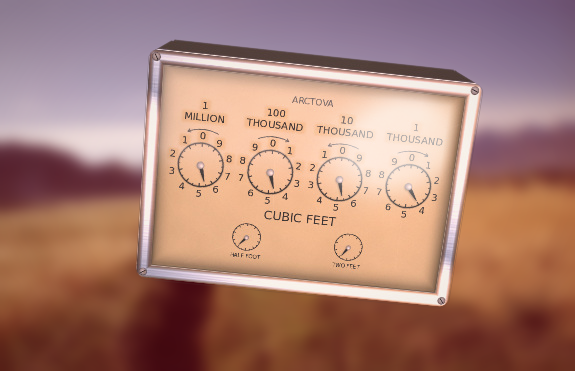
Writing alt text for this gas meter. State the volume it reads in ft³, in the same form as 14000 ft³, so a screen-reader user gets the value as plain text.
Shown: 545400 ft³
